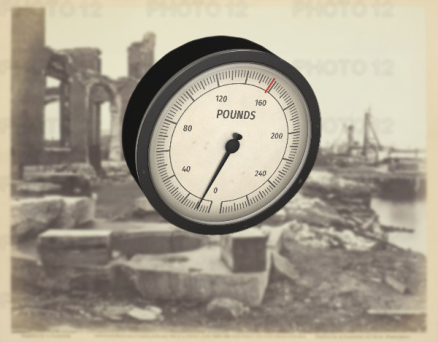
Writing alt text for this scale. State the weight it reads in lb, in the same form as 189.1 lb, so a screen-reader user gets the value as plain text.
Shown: 10 lb
